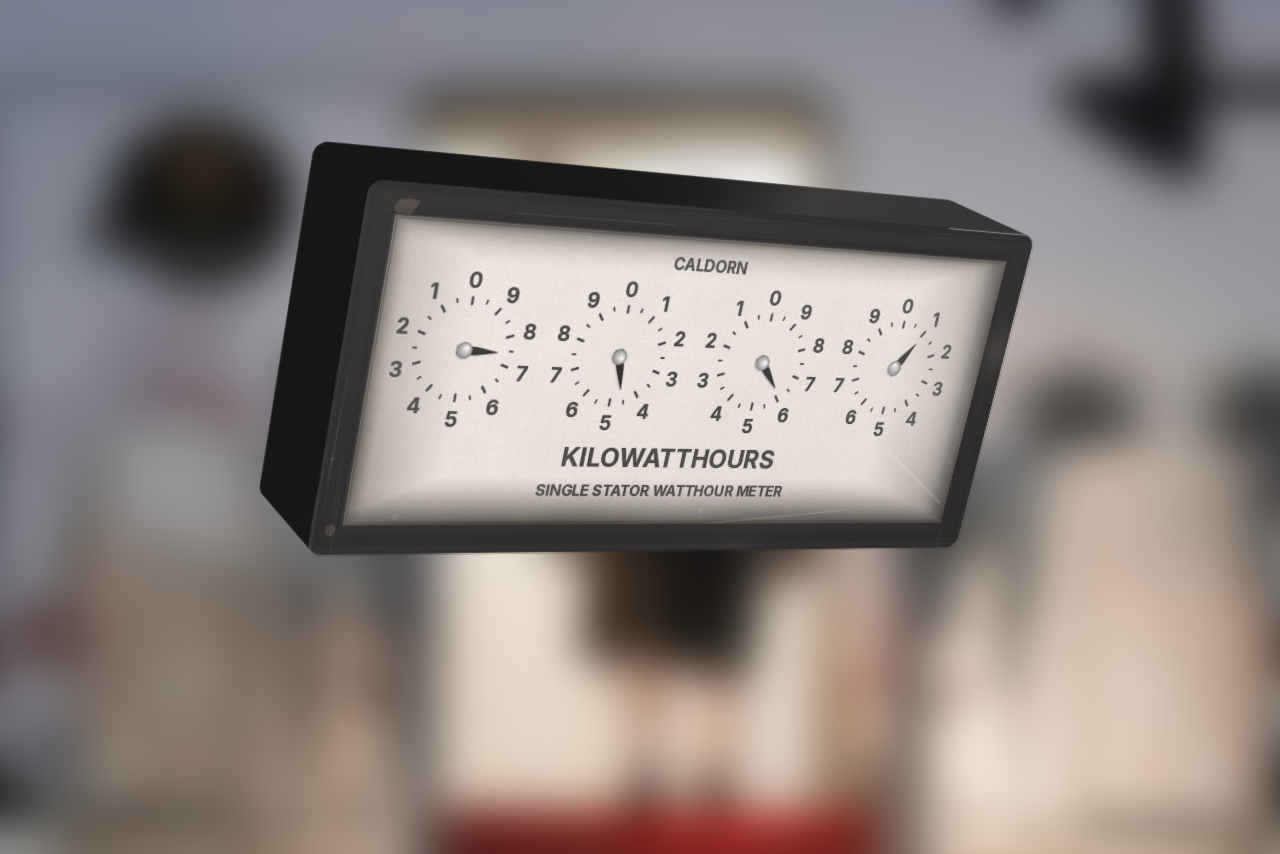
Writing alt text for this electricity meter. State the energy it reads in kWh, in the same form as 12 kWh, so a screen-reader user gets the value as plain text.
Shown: 7461 kWh
